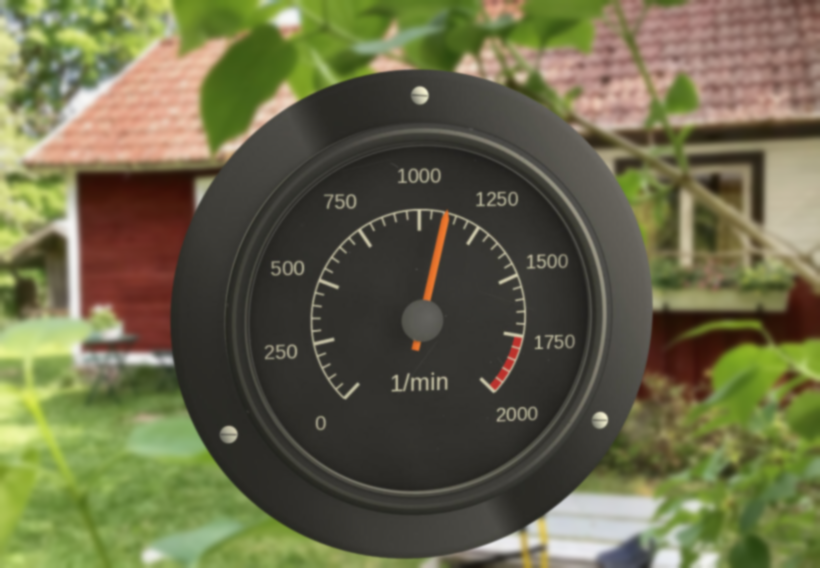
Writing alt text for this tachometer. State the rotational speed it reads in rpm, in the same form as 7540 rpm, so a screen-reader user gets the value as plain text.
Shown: 1100 rpm
